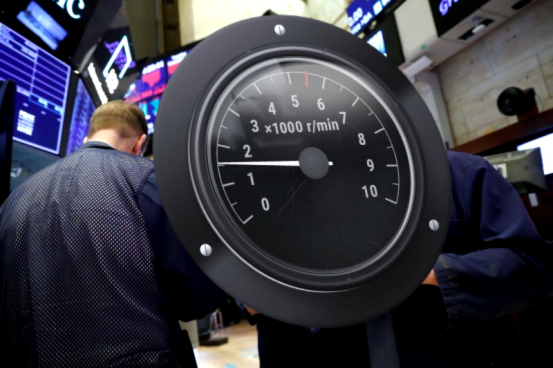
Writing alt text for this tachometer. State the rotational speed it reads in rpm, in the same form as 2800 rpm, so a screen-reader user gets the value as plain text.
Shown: 1500 rpm
